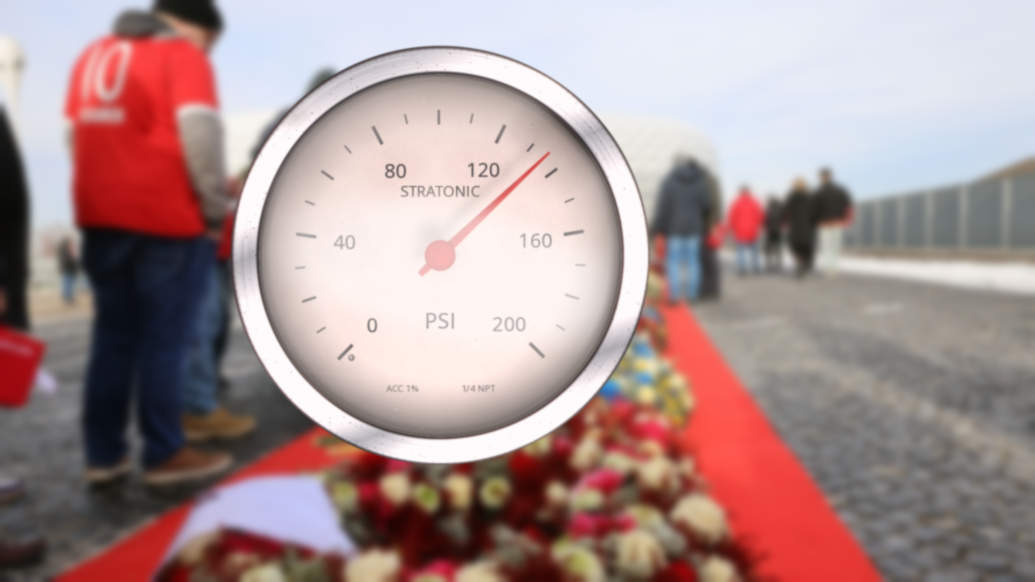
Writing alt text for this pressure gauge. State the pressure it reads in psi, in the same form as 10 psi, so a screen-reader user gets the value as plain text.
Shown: 135 psi
